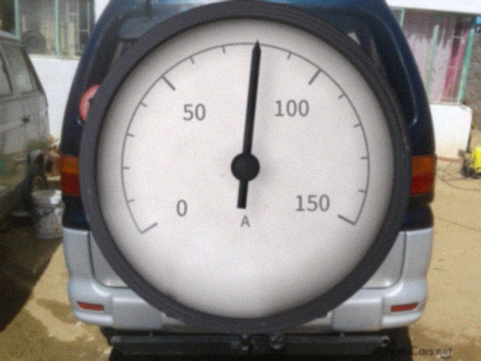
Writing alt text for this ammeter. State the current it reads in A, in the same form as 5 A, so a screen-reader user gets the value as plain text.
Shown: 80 A
